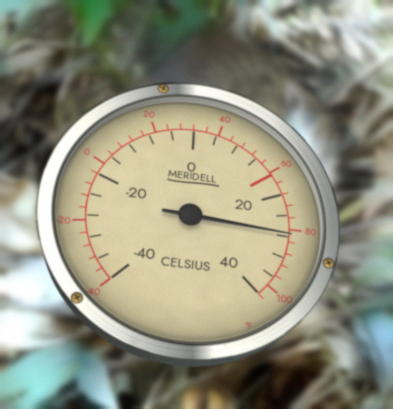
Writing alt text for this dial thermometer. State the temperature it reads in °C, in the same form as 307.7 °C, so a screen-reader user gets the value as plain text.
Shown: 28 °C
